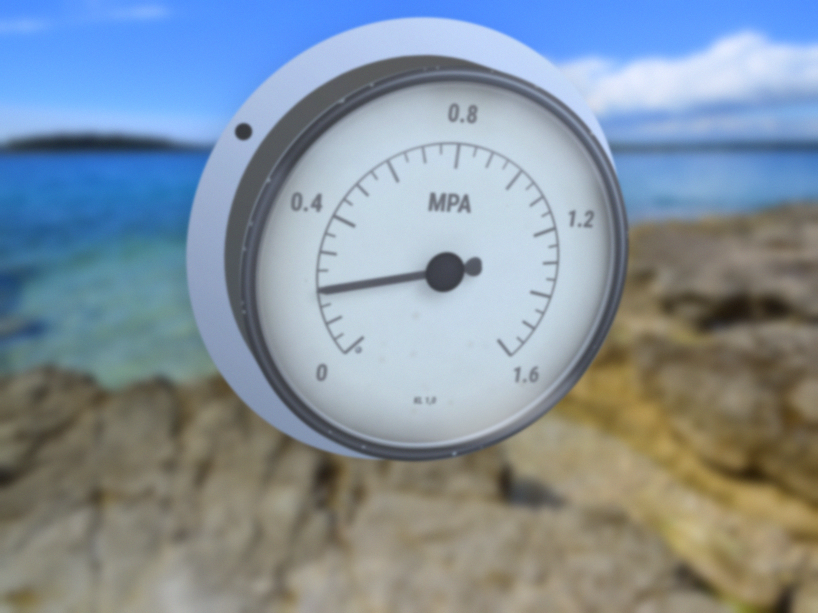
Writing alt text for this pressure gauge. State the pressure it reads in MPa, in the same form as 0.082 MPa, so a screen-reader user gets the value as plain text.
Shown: 0.2 MPa
